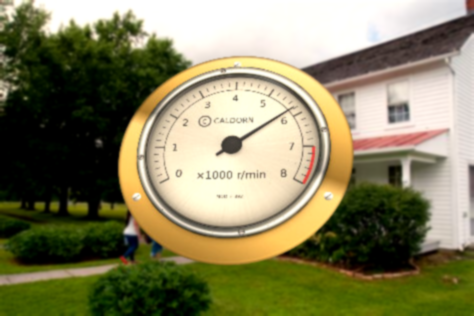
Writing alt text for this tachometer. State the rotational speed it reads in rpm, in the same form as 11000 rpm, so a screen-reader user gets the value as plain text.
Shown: 5800 rpm
